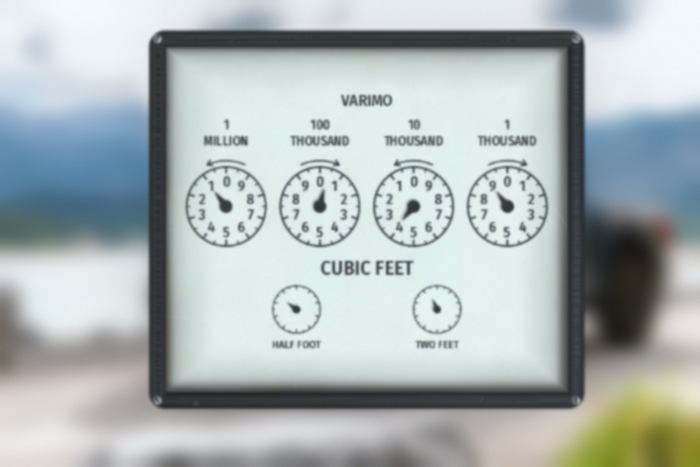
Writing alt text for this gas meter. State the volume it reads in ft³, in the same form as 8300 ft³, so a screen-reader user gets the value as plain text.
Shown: 103900 ft³
